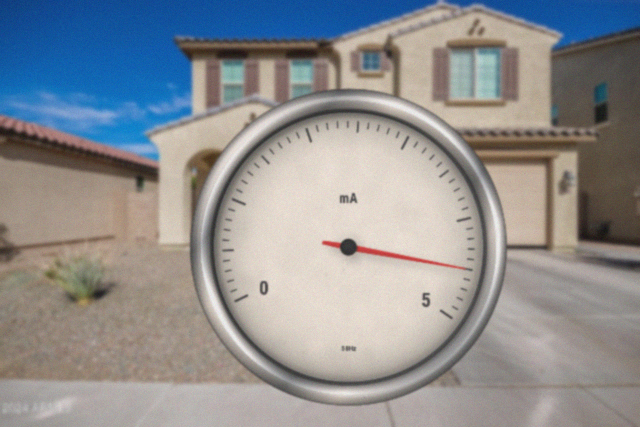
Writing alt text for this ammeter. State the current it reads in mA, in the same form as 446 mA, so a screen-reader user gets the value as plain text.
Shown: 4.5 mA
